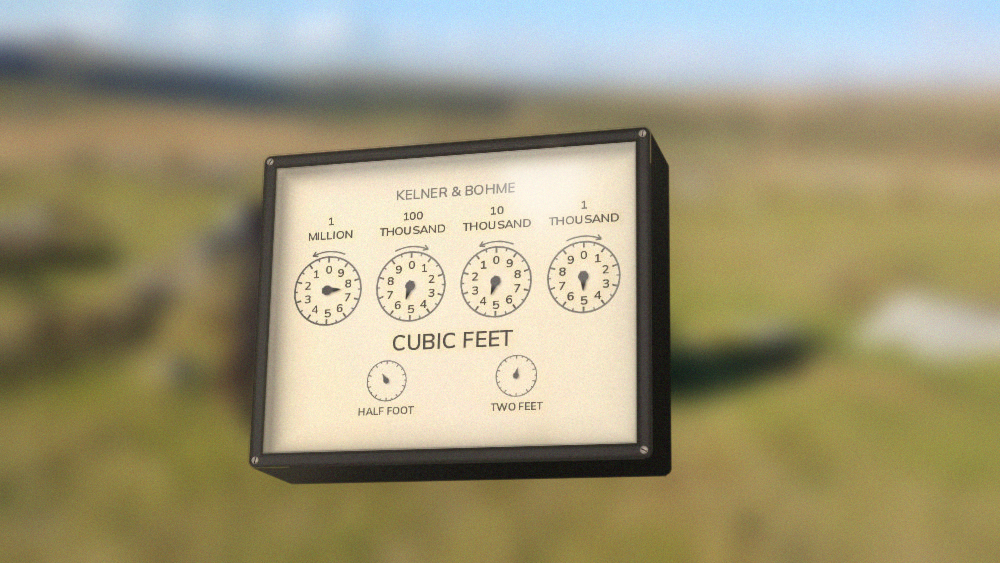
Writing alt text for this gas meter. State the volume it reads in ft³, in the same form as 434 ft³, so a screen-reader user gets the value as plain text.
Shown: 754500 ft³
